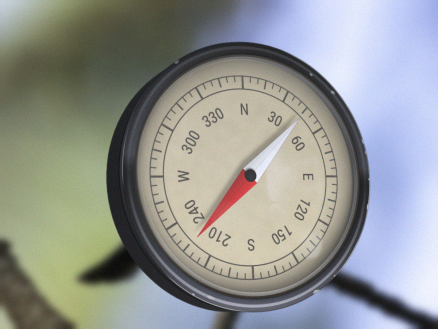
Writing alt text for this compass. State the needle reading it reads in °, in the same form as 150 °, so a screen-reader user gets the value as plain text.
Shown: 225 °
